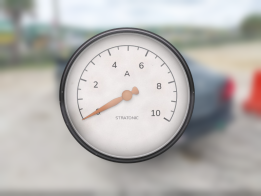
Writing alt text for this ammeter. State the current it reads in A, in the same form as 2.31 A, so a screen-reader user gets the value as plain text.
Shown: 0 A
